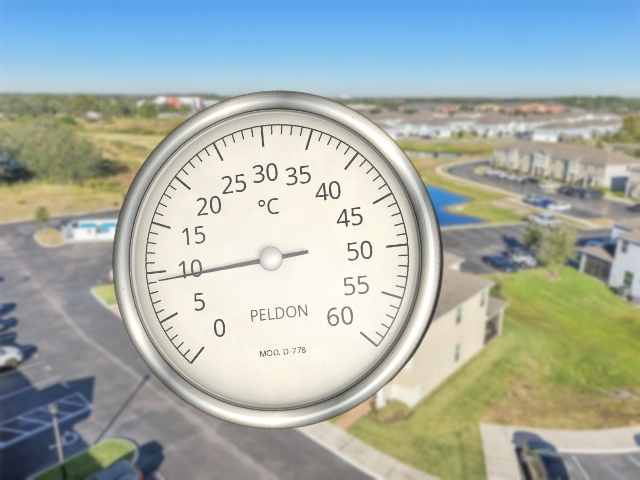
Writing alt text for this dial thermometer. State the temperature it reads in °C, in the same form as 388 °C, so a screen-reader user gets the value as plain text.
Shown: 9 °C
